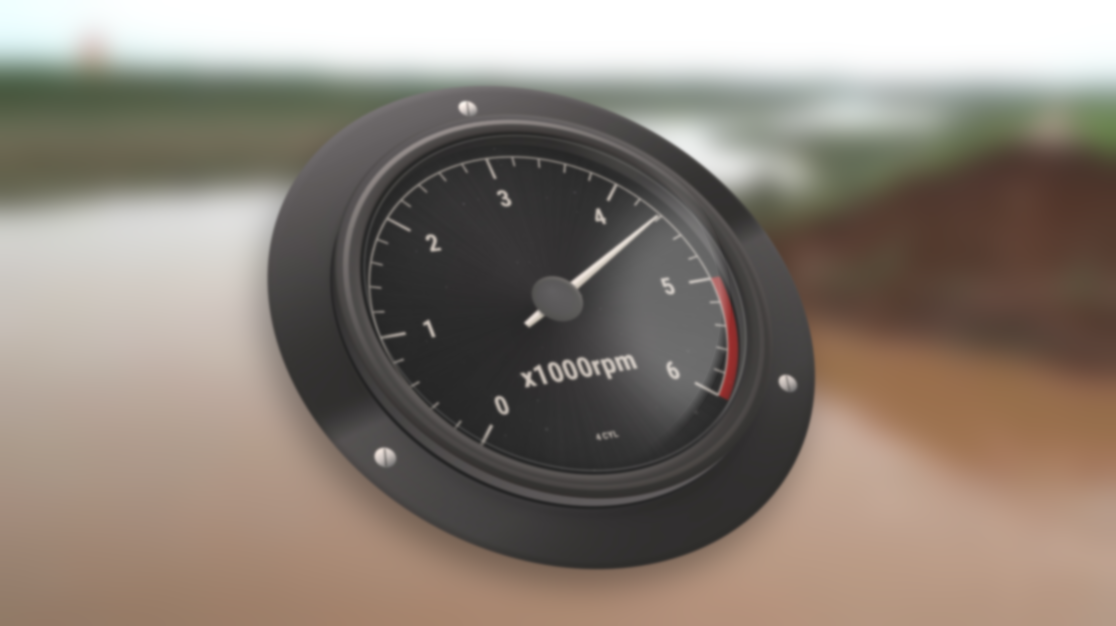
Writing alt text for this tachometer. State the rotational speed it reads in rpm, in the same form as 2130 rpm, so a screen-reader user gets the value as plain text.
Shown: 4400 rpm
